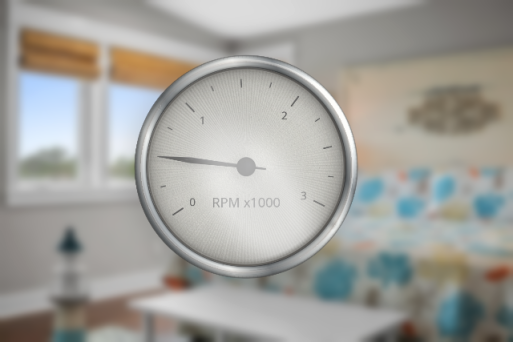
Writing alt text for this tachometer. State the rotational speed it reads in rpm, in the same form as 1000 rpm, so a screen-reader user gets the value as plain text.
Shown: 500 rpm
